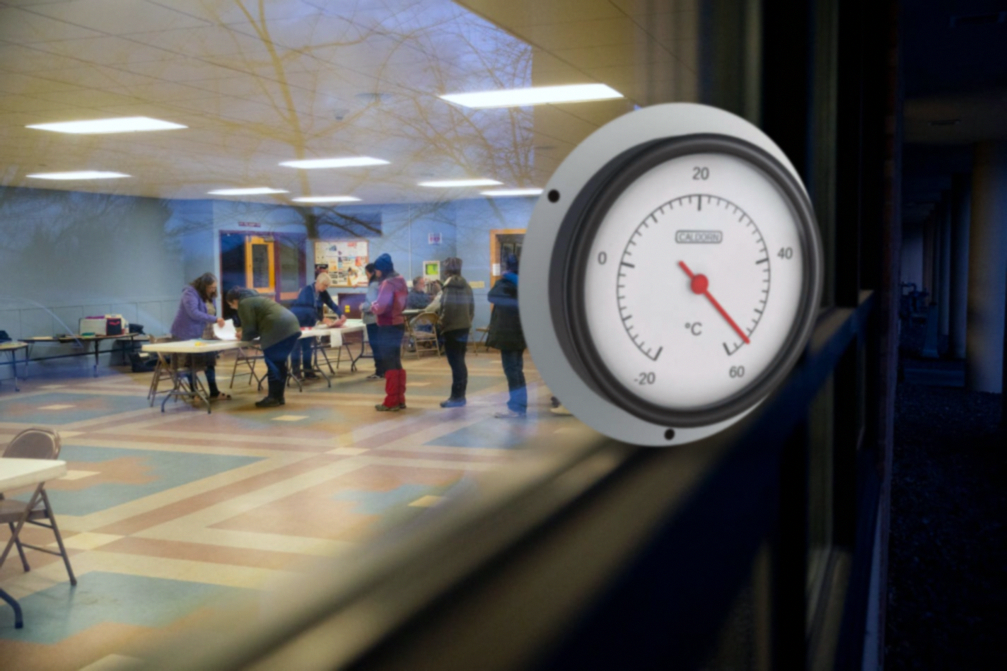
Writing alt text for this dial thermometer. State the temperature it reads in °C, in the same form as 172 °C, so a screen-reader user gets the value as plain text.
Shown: 56 °C
